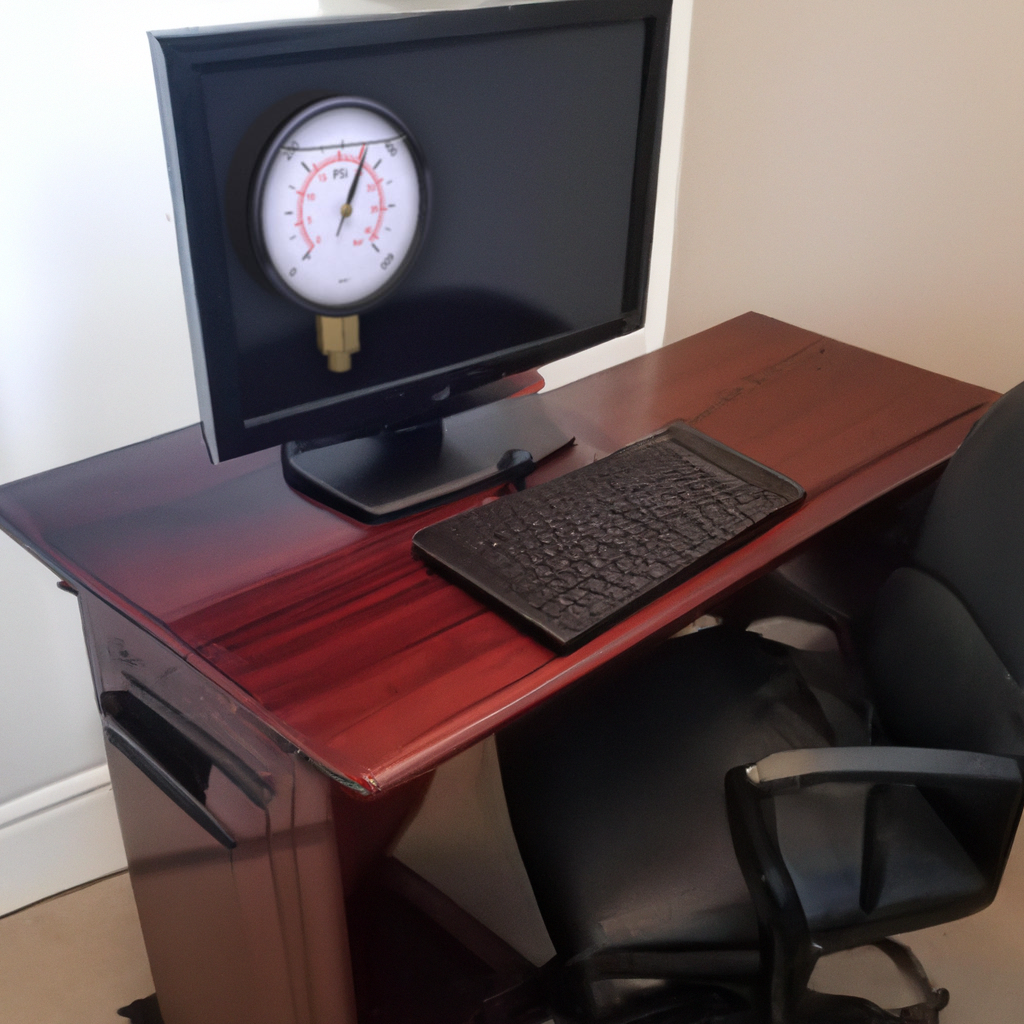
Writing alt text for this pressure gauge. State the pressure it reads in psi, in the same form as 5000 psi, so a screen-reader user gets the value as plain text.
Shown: 350 psi
